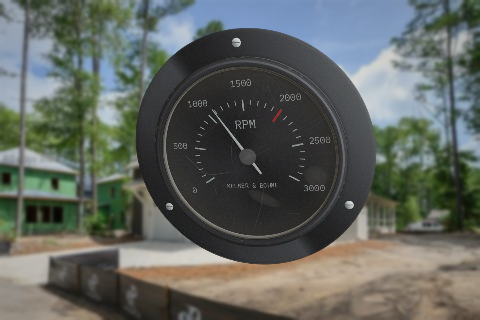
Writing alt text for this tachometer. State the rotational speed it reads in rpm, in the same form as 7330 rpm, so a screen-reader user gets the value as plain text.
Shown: 1100 rpm
